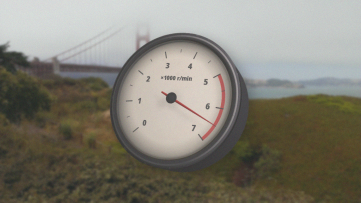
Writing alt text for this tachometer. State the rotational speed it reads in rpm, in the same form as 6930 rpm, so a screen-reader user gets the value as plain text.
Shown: 6500 rpm
